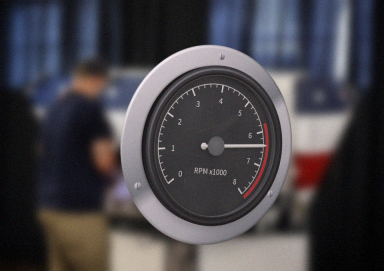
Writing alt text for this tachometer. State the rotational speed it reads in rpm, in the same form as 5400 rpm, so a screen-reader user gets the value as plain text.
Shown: 6400 rpm
